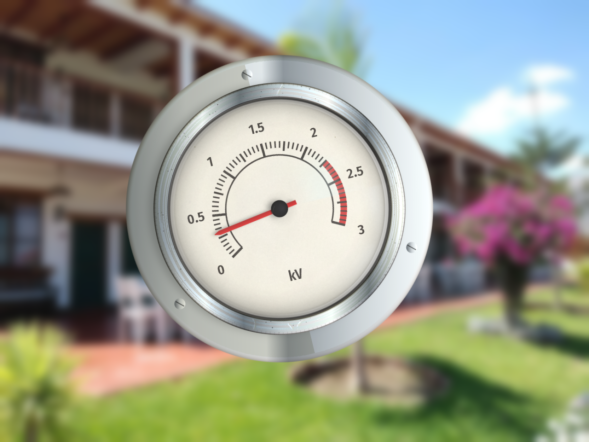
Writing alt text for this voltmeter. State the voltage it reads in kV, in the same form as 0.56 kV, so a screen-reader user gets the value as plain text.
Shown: 0.3 kV
